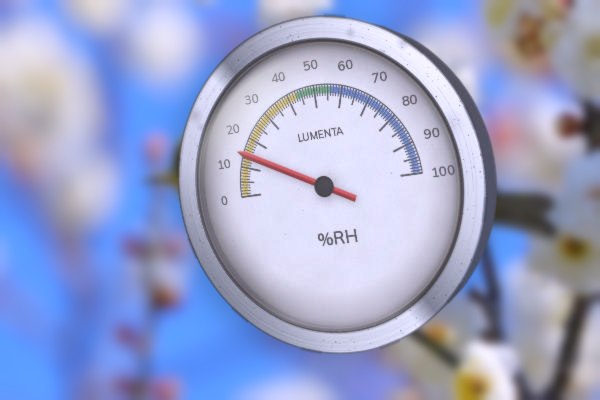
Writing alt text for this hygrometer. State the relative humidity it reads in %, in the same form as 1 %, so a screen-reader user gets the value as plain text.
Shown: 15 %
